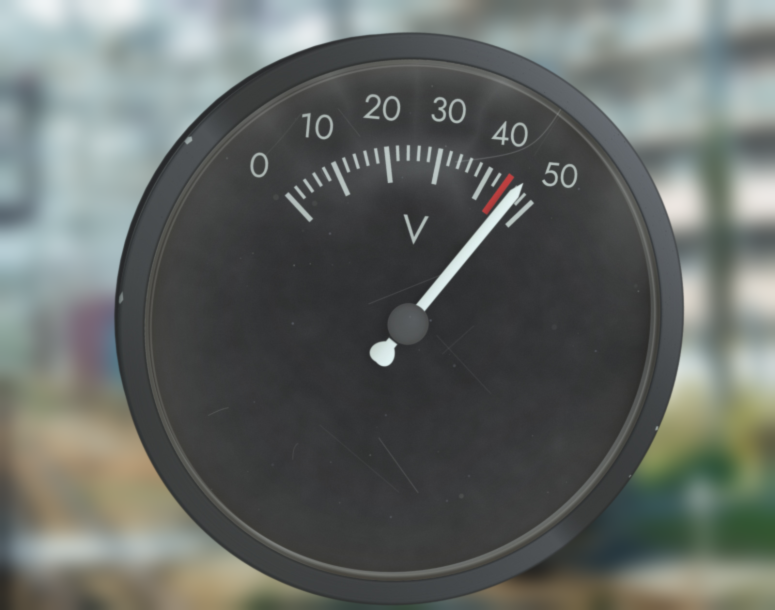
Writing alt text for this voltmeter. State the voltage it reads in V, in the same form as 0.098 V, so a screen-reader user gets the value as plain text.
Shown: 46 V
